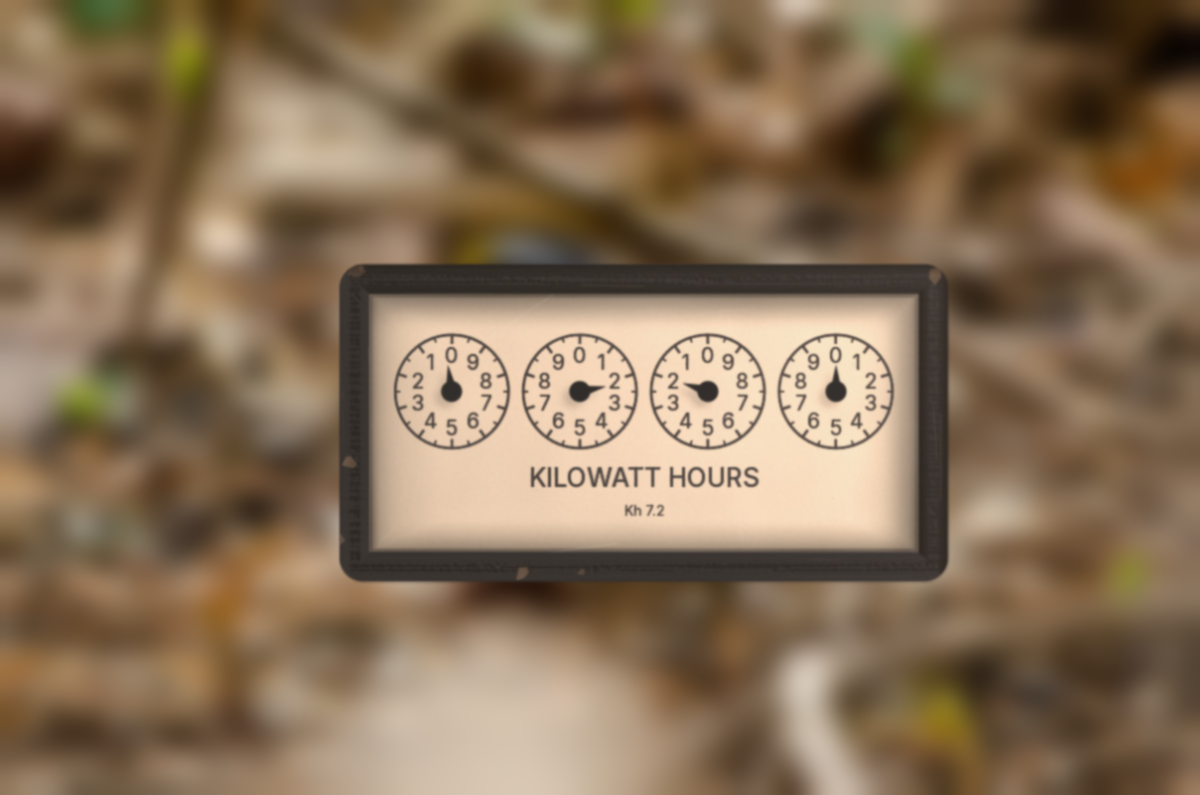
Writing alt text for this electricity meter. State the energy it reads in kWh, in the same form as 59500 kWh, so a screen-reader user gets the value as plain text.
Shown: 220 kWh
